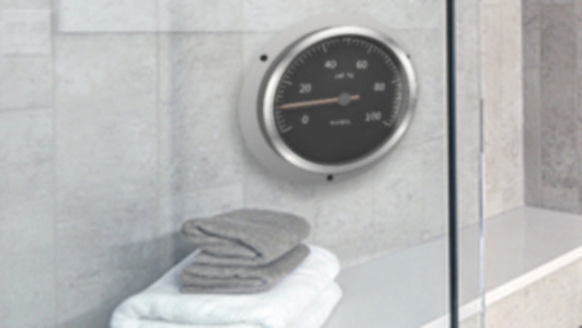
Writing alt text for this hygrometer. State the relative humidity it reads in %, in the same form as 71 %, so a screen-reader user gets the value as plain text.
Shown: 10 %
